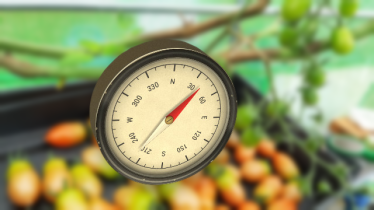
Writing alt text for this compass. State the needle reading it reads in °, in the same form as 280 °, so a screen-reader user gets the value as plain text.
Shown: 40 °
